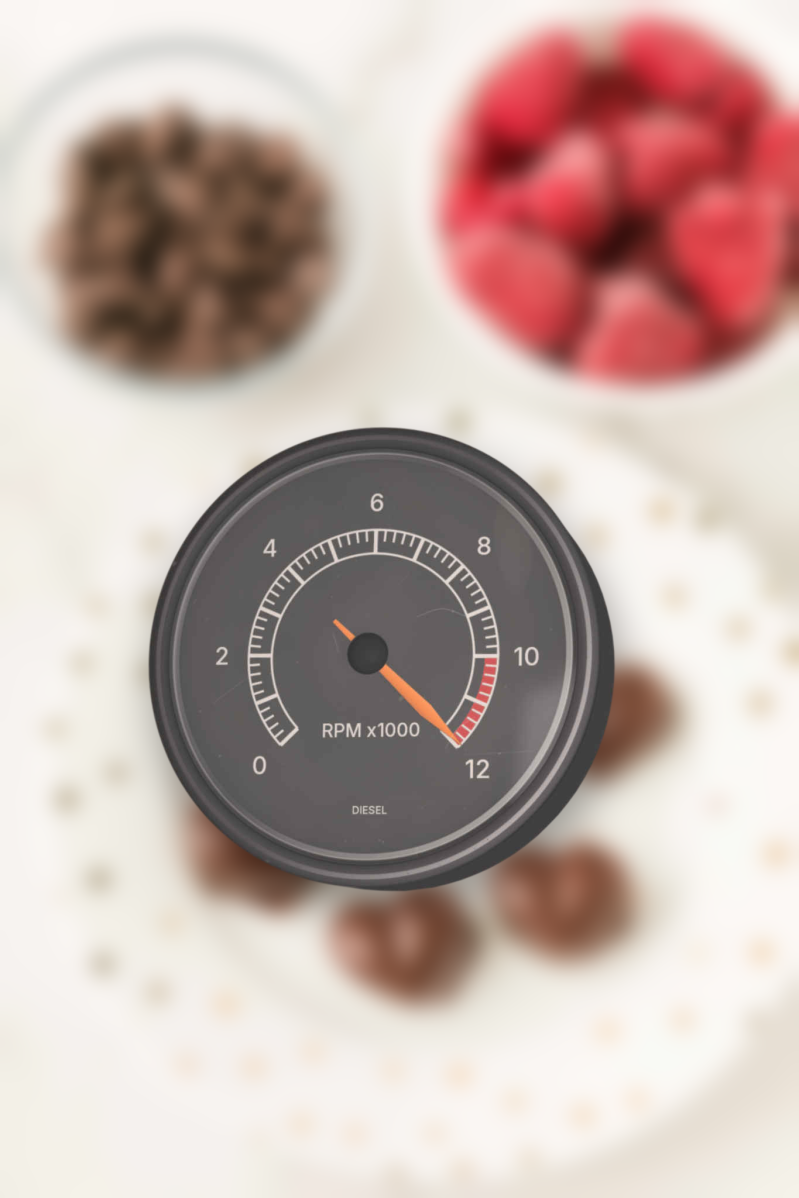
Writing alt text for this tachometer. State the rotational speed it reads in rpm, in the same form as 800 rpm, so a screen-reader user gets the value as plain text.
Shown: 11900 rpm
